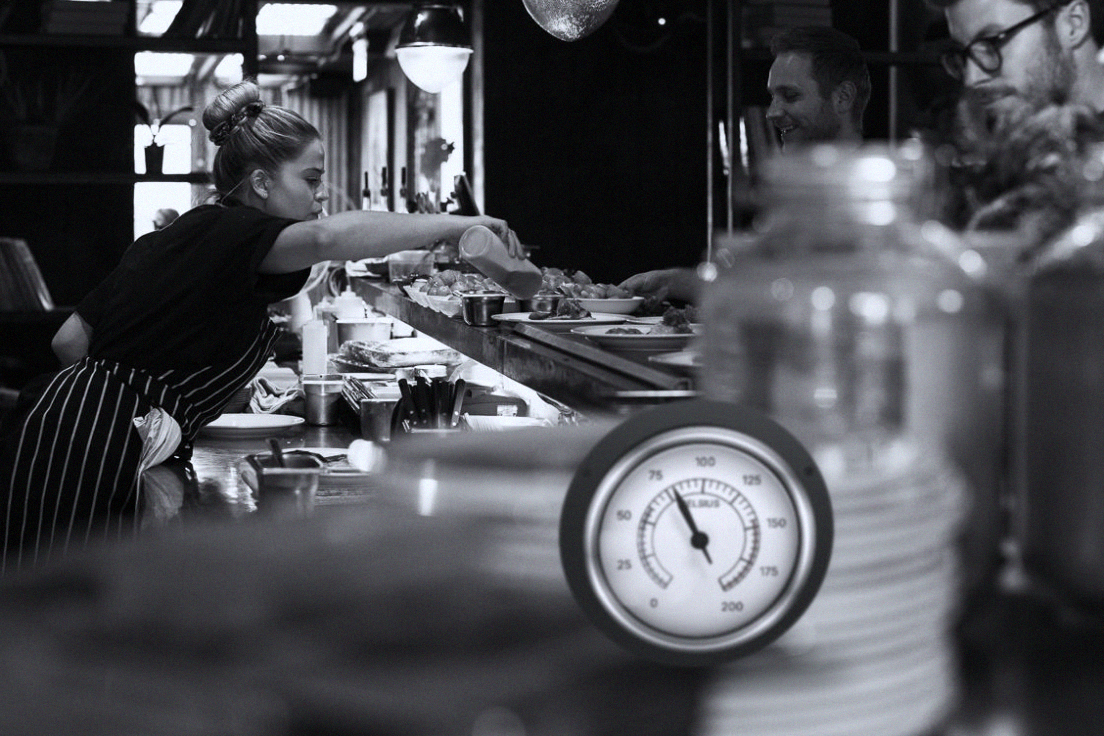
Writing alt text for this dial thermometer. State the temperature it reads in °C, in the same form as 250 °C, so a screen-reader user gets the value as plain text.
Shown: 80 °C
